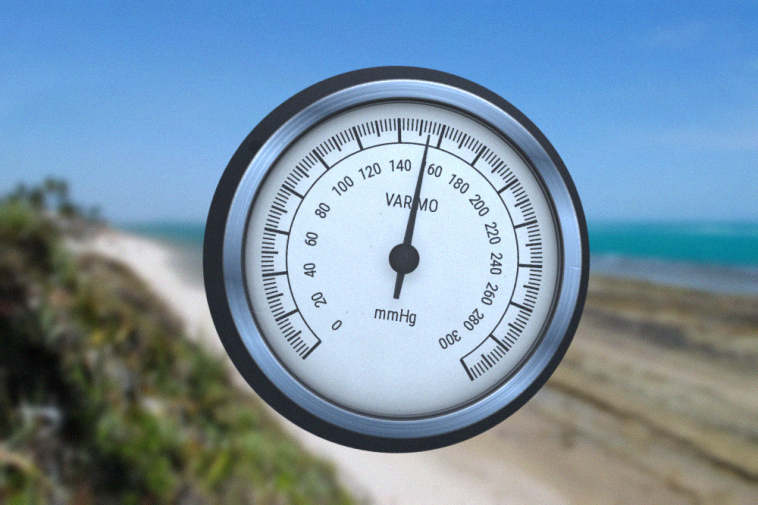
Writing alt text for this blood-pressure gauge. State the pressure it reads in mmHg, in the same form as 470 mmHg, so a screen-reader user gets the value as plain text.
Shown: 154 mmHg
